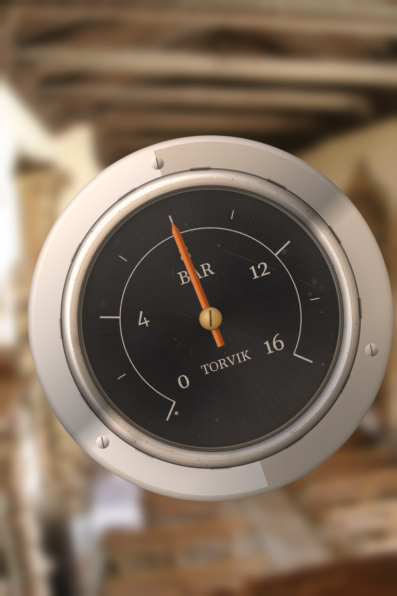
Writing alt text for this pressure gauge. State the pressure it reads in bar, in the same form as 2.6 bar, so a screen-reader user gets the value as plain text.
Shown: 8 bar
